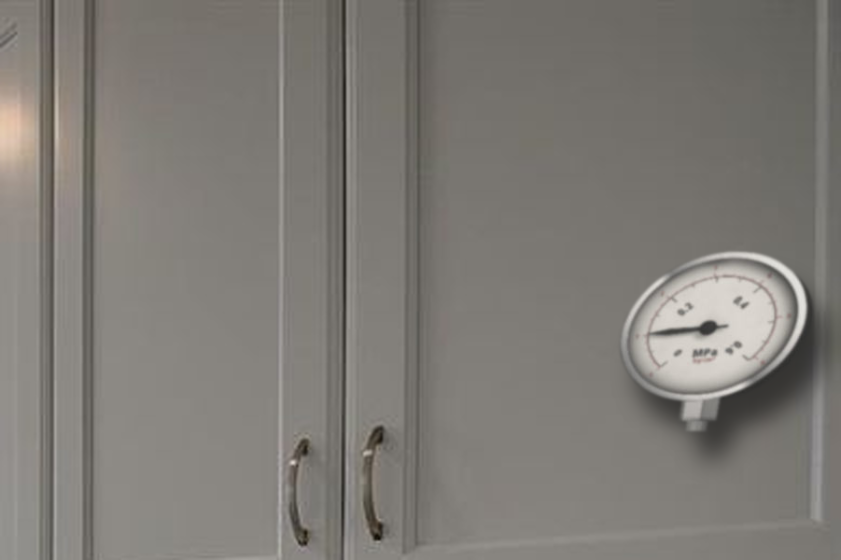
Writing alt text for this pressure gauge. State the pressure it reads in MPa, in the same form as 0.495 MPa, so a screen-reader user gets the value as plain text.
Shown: 0.1 MPa
